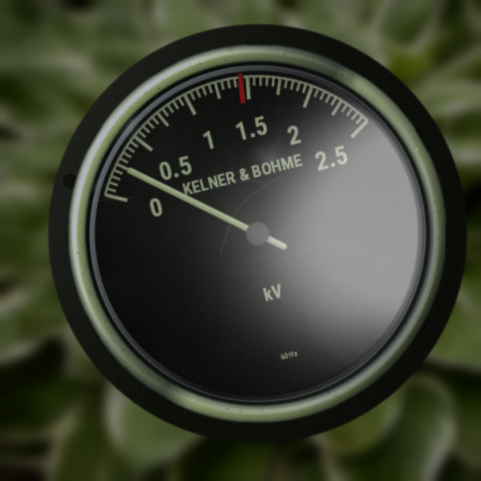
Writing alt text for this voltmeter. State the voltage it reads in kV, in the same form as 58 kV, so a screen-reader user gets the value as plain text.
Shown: 0.25 kV
